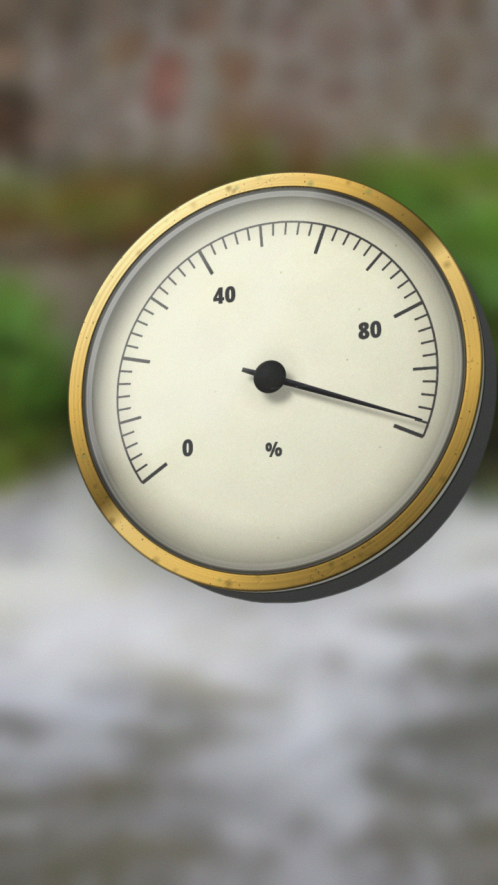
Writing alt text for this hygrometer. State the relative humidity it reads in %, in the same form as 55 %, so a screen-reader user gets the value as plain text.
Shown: 98 %
